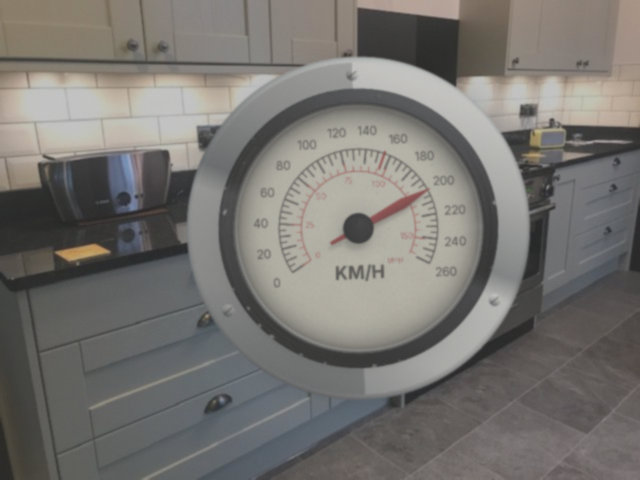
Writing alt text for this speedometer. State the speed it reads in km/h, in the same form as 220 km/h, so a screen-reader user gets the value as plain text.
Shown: 200 km/h
